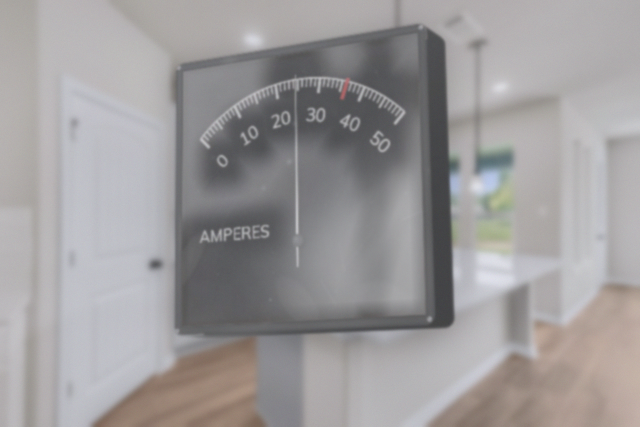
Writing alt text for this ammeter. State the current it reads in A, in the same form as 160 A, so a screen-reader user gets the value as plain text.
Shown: 25 A
